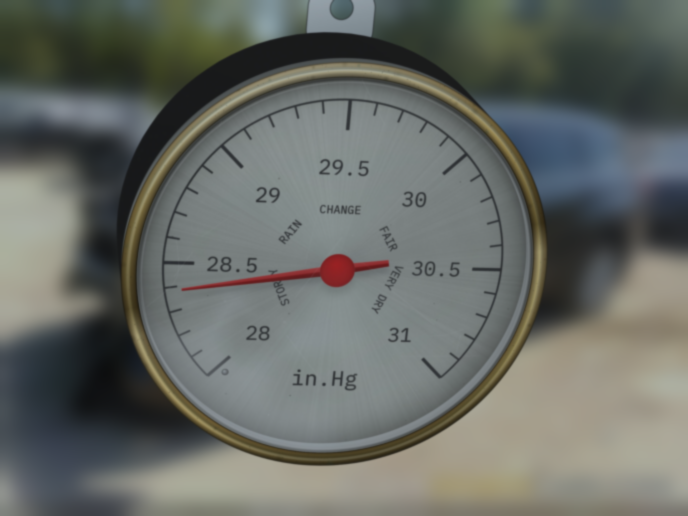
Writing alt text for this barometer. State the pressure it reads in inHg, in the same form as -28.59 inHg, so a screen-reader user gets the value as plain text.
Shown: 28.4 inHg
